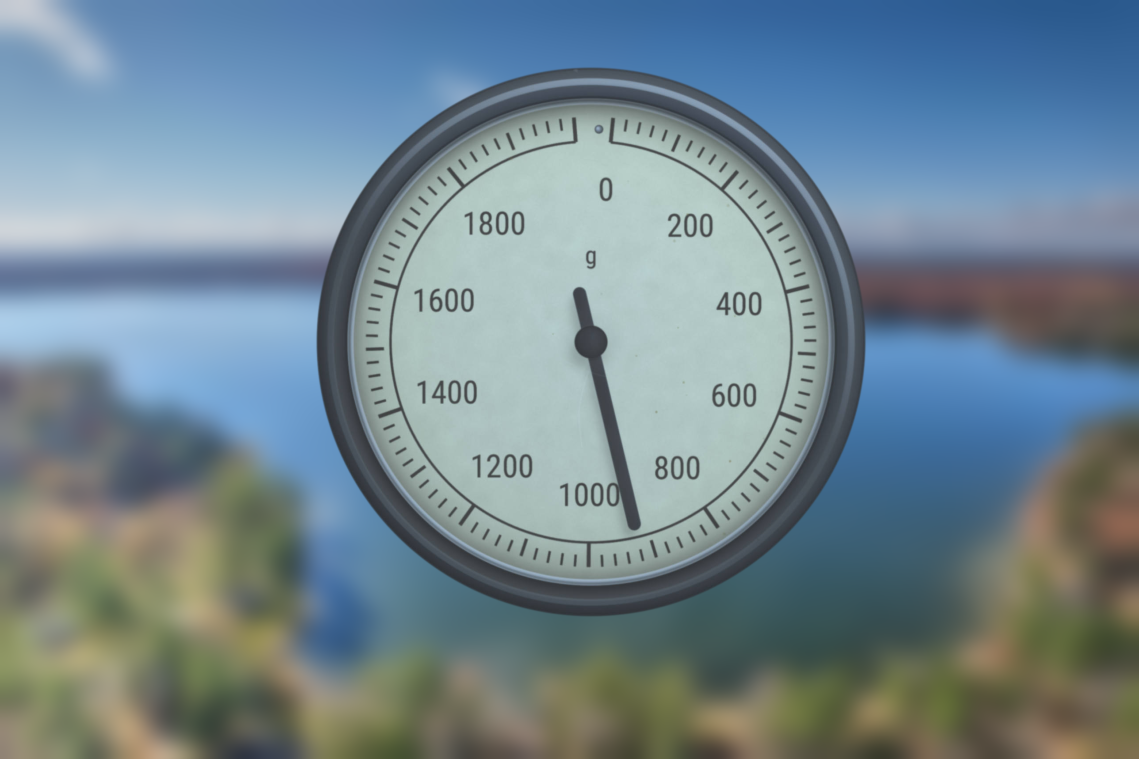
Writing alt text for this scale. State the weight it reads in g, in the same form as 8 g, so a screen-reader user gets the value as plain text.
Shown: 920 g
